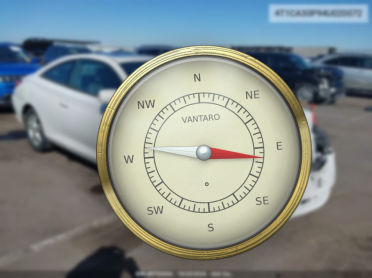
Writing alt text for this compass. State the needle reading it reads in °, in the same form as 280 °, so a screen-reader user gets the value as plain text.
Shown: 100 °
